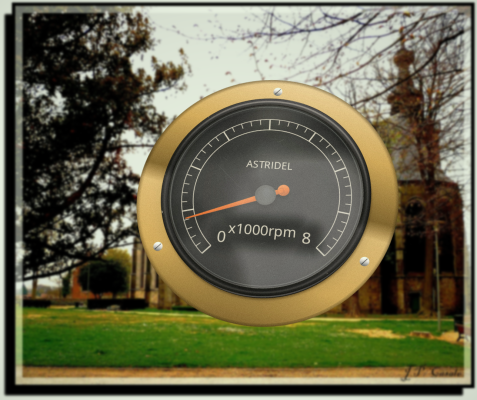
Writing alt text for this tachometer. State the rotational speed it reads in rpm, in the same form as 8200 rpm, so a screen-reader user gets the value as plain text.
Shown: 800 rpm
